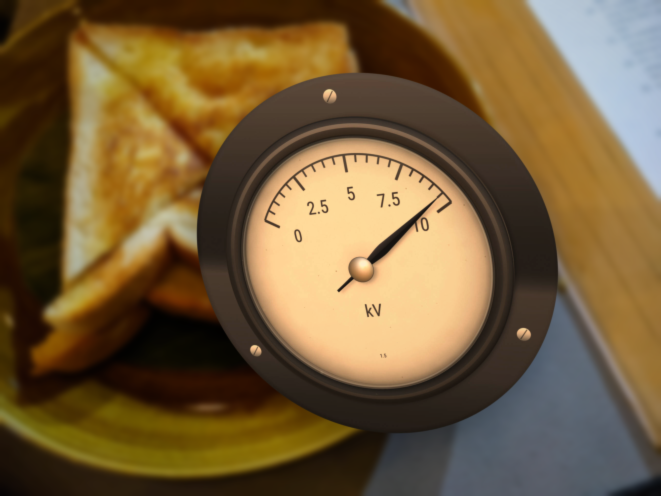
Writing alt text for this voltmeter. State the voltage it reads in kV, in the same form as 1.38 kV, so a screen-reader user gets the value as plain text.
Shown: 9.5 kV
